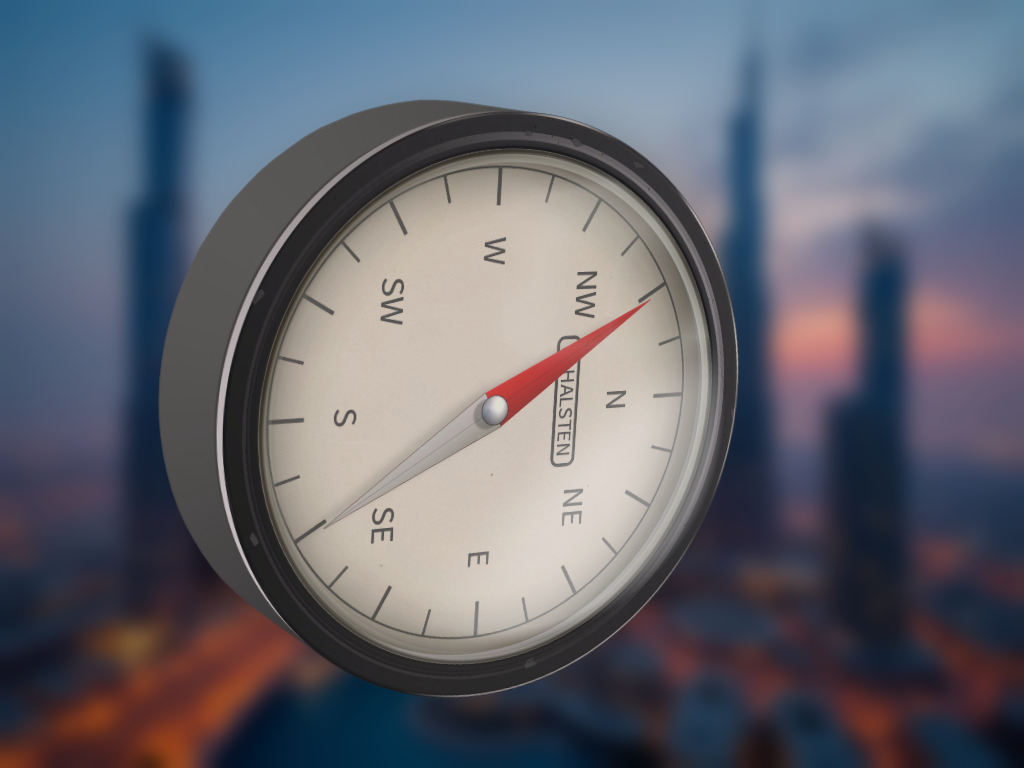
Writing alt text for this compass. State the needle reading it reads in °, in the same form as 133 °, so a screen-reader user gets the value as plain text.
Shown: 330 °
